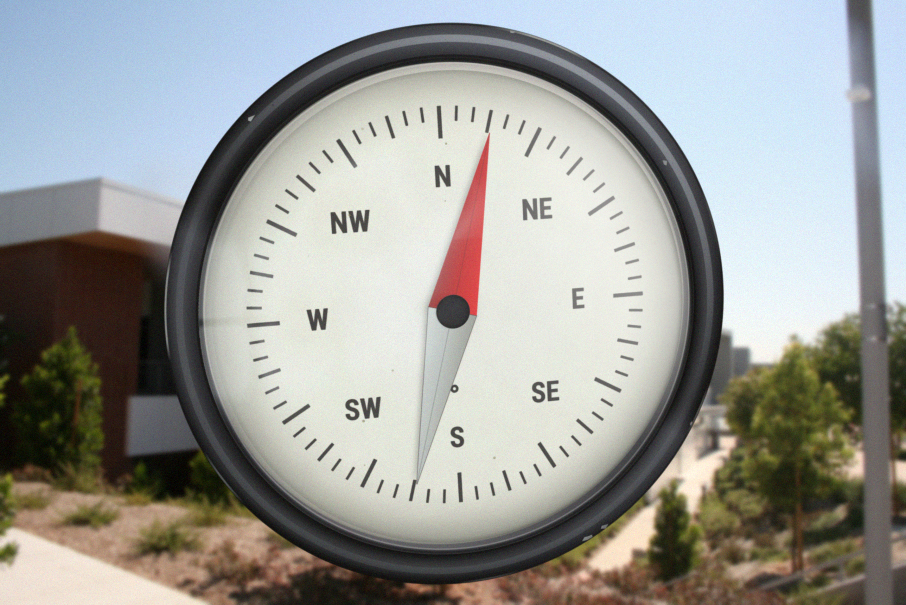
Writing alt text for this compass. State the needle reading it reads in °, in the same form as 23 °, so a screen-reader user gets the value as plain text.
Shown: 15 °
